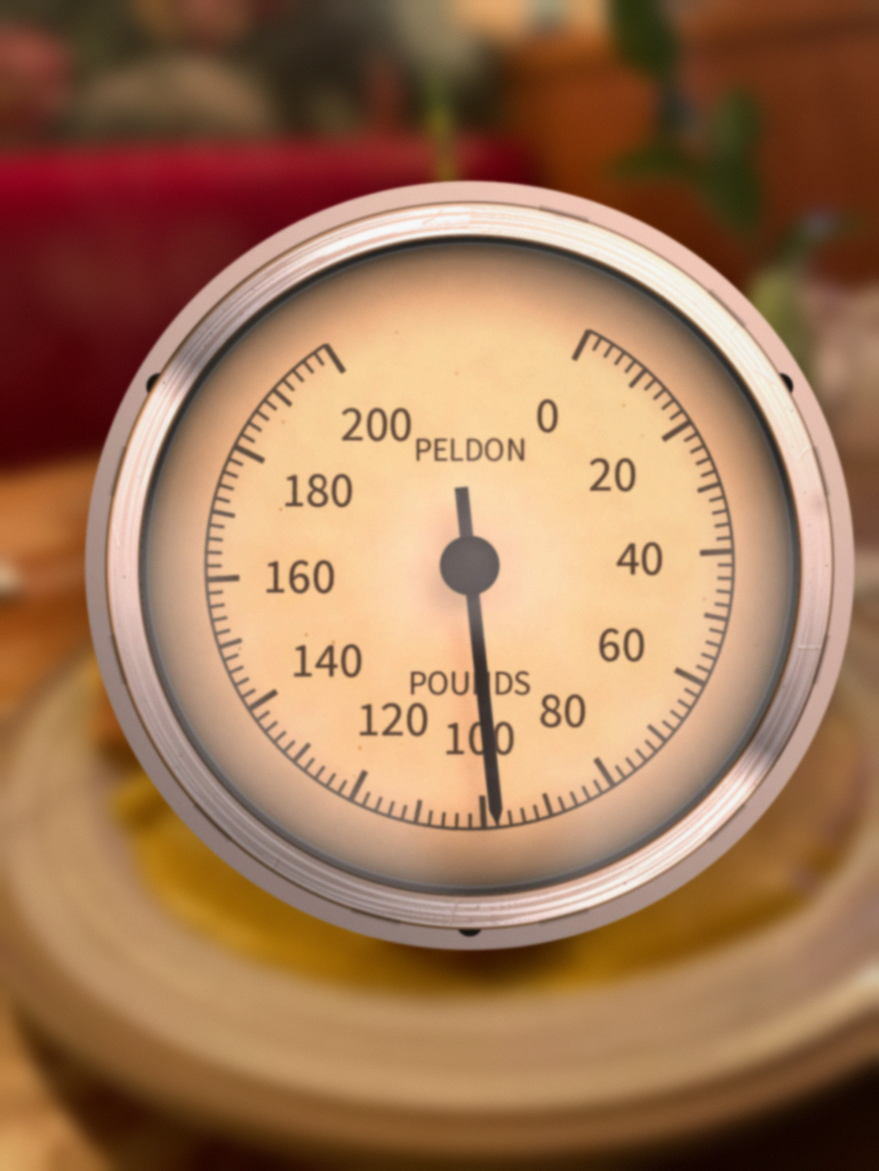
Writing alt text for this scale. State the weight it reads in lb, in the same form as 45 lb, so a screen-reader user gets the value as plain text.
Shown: 98 lb
